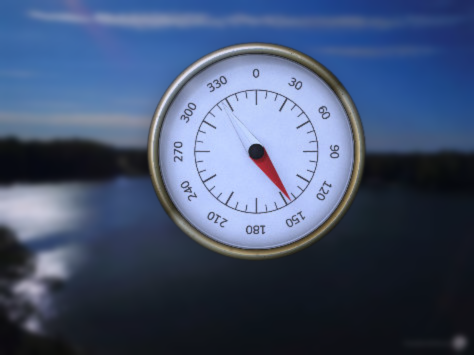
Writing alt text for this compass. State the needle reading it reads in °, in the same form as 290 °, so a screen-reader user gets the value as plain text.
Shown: 145 °
